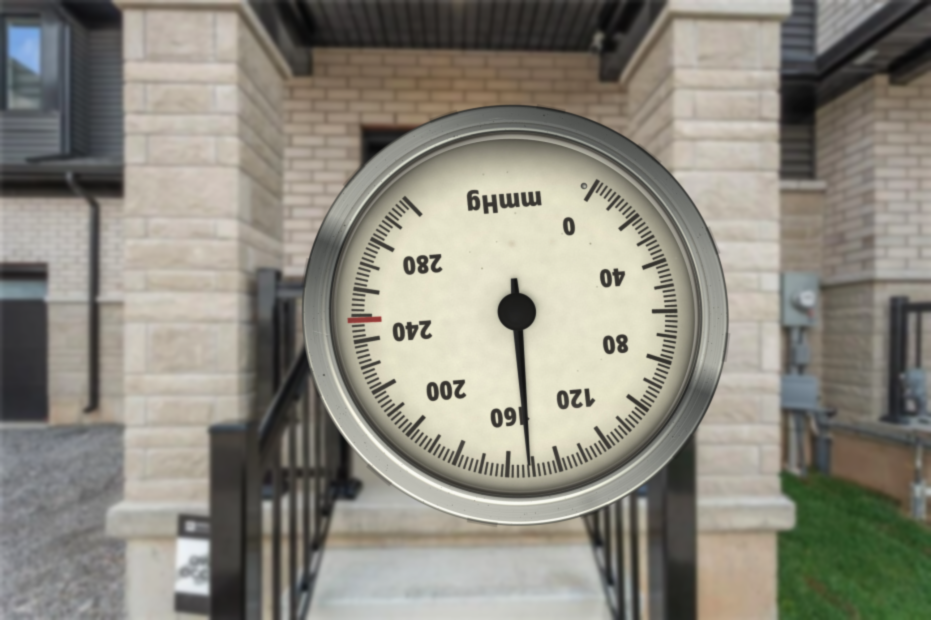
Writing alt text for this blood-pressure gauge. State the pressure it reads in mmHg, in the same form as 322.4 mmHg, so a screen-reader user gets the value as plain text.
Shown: 152 mmHg
